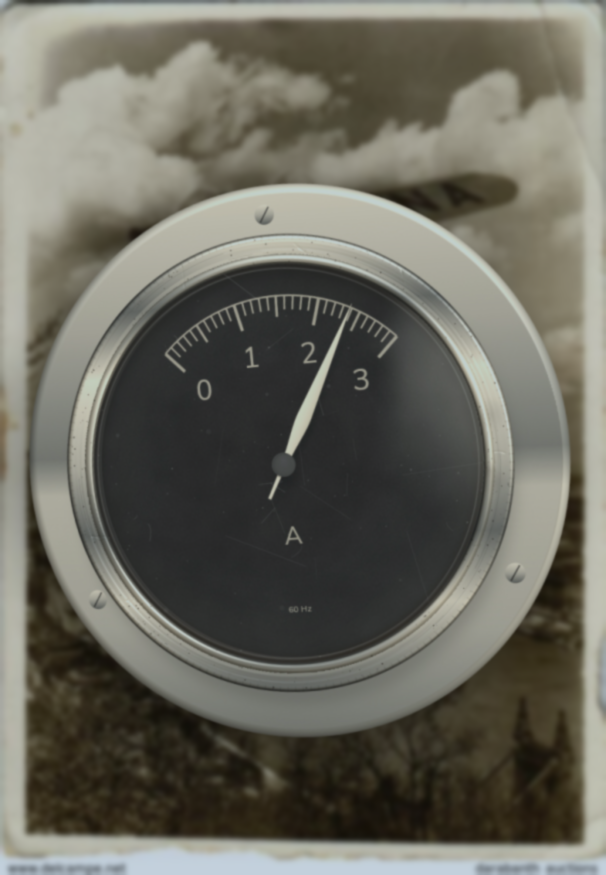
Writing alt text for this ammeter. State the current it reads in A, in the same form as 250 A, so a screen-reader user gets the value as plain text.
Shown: 2.4 A
